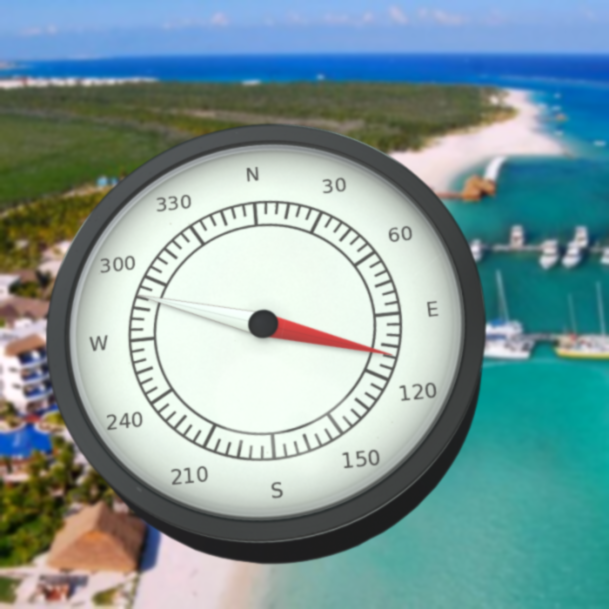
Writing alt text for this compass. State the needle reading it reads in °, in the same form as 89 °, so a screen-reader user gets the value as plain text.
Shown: 110 °
